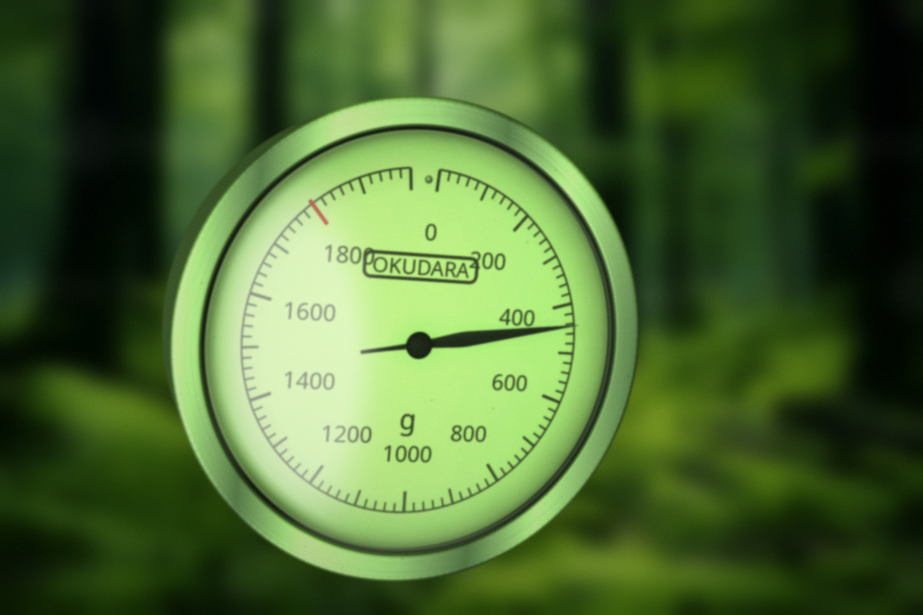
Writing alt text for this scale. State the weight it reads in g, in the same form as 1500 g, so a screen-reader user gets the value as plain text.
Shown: 440 g
